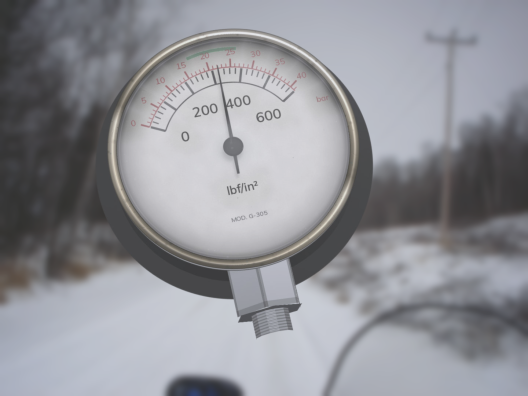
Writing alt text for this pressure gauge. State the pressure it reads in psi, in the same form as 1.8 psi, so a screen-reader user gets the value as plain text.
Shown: 320 psi
